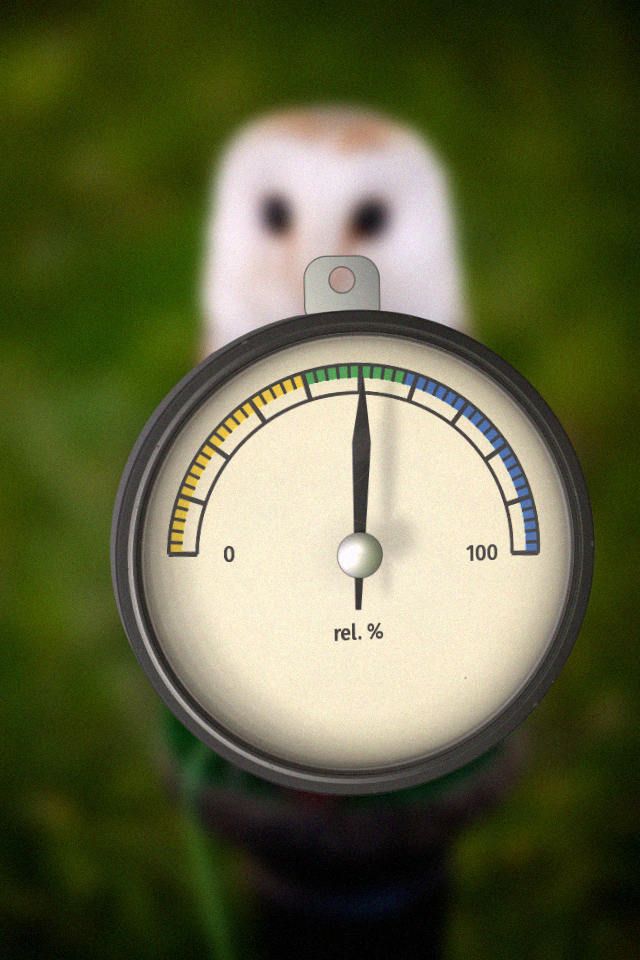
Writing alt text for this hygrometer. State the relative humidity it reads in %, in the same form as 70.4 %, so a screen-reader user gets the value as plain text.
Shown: 50 %
